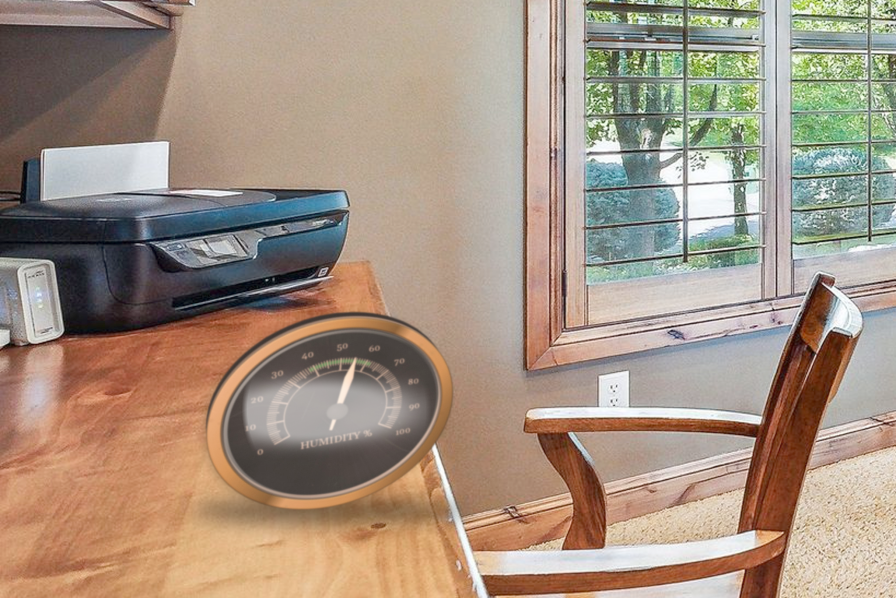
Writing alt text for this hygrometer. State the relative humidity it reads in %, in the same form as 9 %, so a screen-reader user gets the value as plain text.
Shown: 55 %
